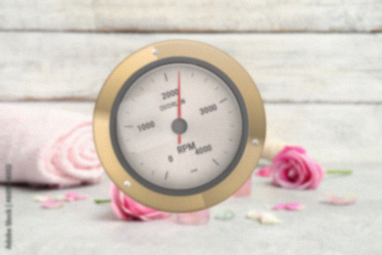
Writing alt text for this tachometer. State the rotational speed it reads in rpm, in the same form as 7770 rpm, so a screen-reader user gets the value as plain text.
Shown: 2200 rpm
